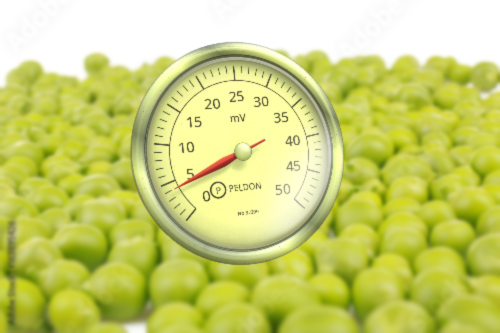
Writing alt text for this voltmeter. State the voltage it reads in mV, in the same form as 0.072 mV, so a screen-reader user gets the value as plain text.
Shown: 4 mV
